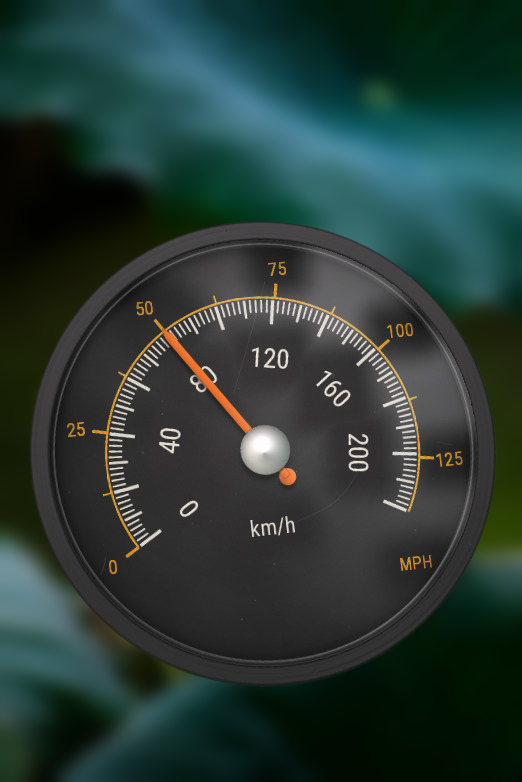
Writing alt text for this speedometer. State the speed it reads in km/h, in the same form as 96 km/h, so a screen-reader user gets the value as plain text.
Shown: 80 km/h
